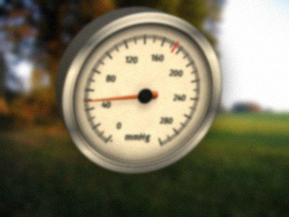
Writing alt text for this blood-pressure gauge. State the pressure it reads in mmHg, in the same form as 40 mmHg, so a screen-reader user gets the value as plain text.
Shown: 50 mmHg
